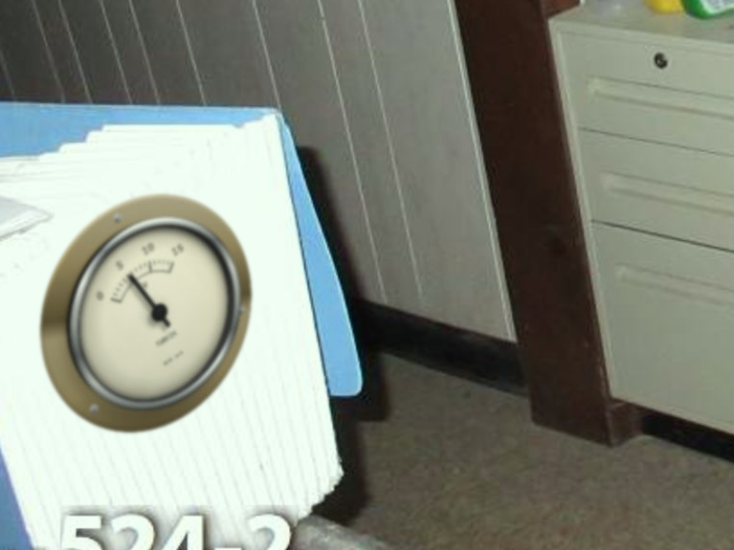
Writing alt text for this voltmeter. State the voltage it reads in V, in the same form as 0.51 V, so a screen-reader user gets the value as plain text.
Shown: 5 V
